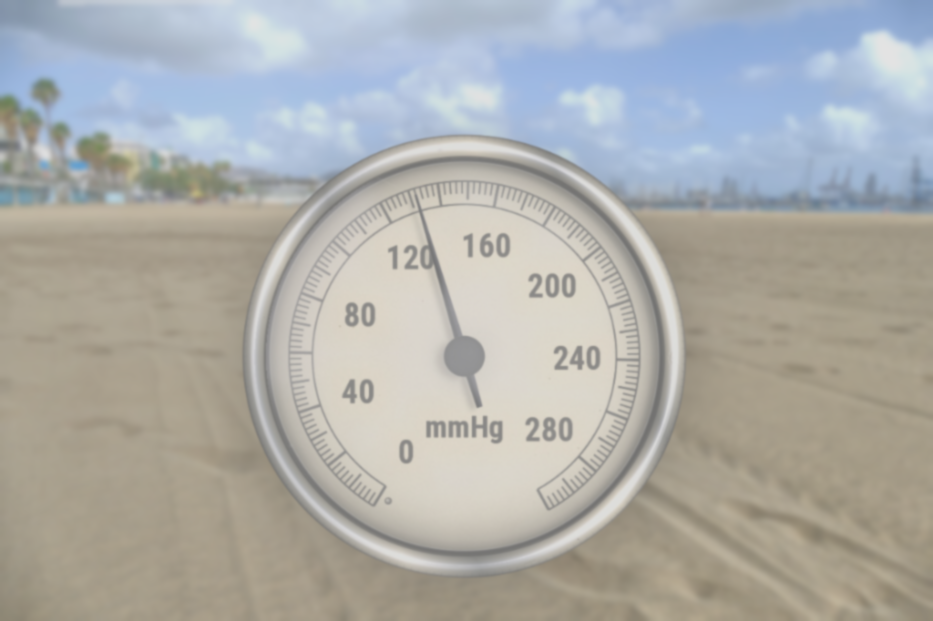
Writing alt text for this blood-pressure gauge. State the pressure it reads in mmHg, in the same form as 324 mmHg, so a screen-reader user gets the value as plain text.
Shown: 132 mmHg
